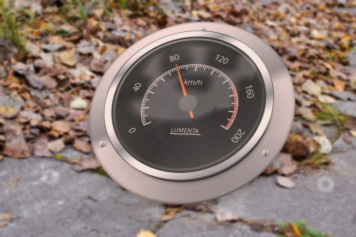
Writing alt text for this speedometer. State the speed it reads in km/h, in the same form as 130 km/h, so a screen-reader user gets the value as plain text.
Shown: 80 km/h
